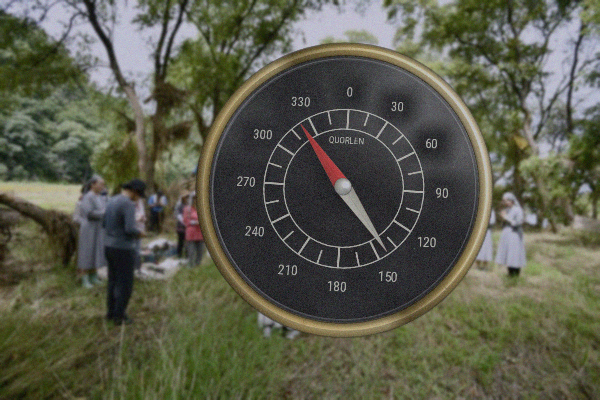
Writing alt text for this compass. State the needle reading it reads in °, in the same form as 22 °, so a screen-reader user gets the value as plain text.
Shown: 322.5 °
